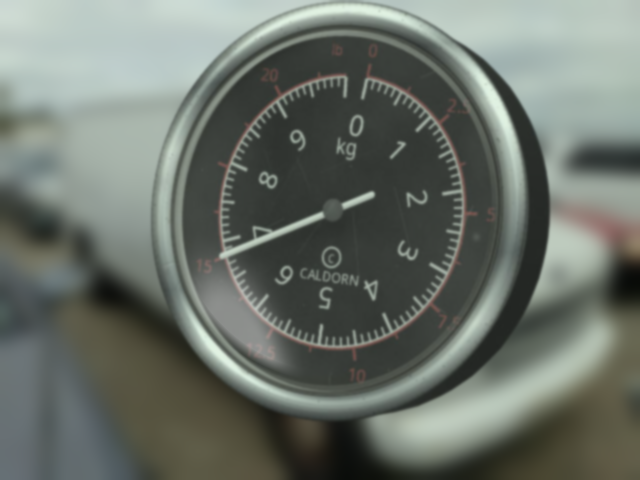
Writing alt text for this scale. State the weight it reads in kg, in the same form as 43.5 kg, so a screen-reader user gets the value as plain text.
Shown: 6.8 kg
